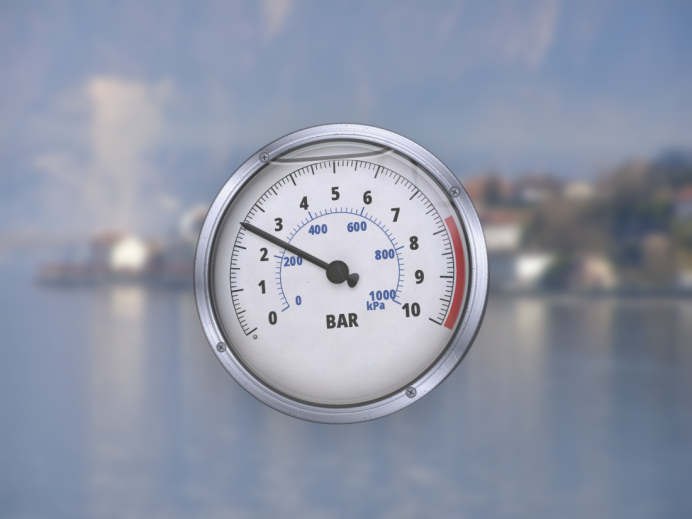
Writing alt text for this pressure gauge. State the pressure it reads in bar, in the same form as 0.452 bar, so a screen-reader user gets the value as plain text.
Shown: 2.5 bar
